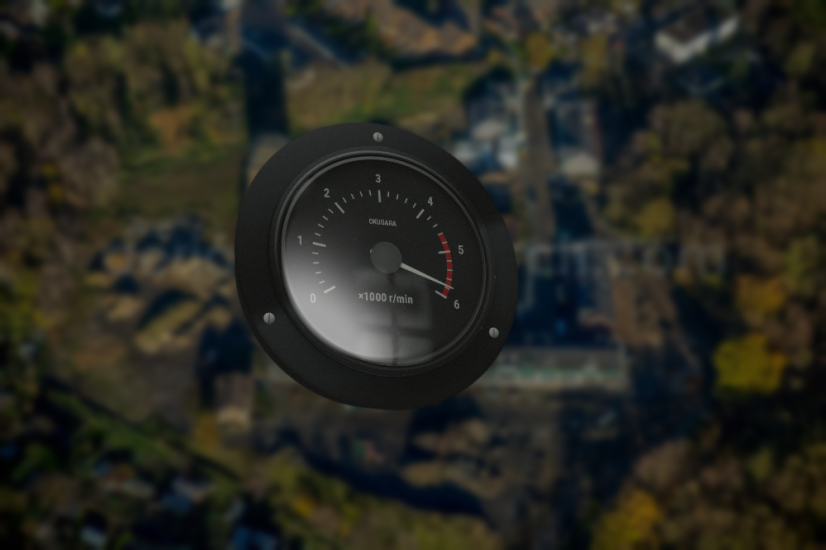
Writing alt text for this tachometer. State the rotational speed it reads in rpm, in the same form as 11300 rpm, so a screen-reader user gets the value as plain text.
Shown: 5800 rpm
